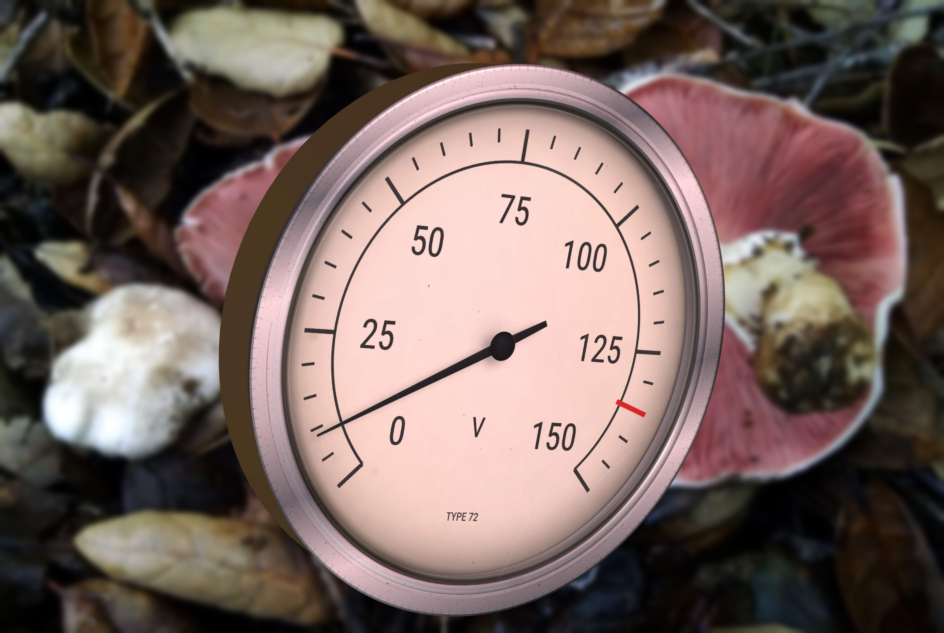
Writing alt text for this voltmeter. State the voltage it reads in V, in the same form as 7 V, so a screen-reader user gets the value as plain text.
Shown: 10 V
